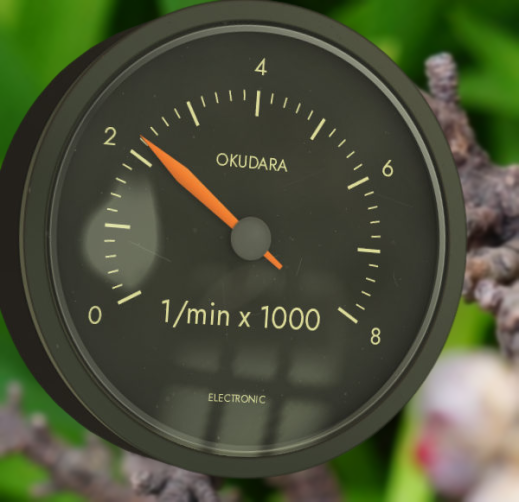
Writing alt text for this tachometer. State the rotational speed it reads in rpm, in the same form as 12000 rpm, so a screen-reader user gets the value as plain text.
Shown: 2200 rpm
